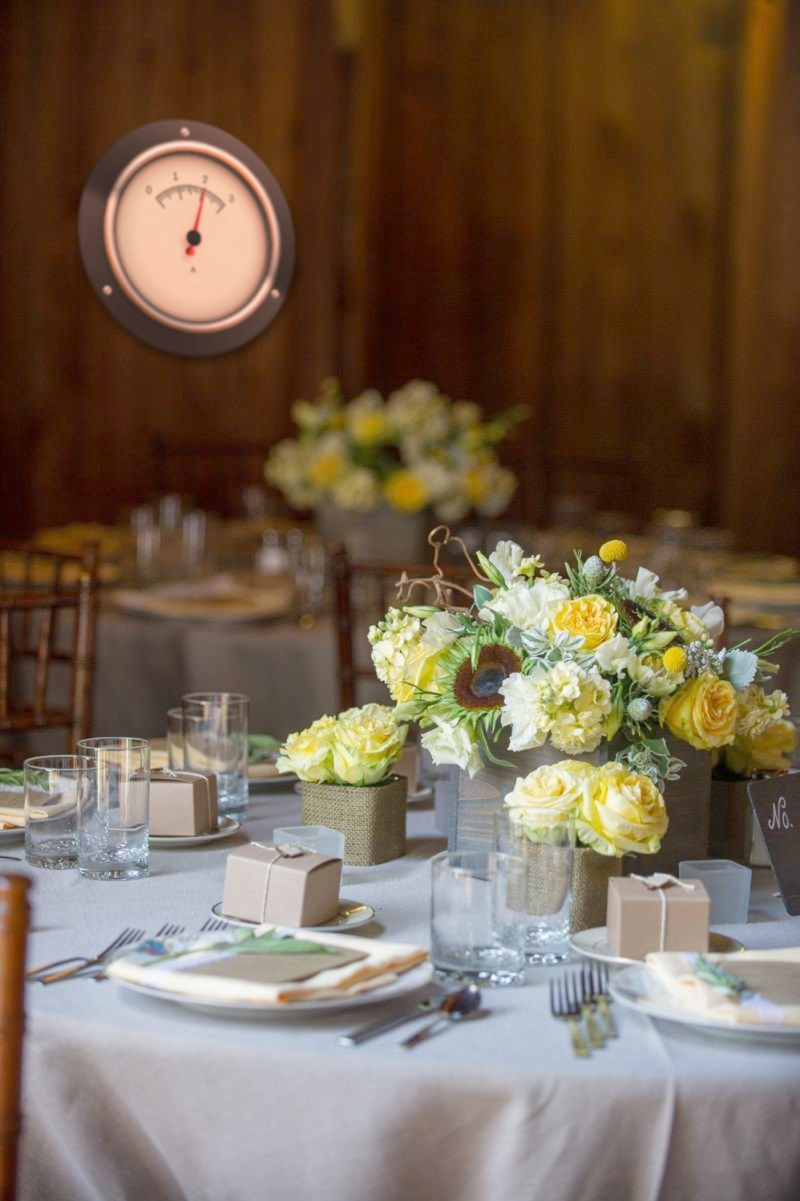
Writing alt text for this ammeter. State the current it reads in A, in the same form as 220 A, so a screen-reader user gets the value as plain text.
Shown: 2 A
